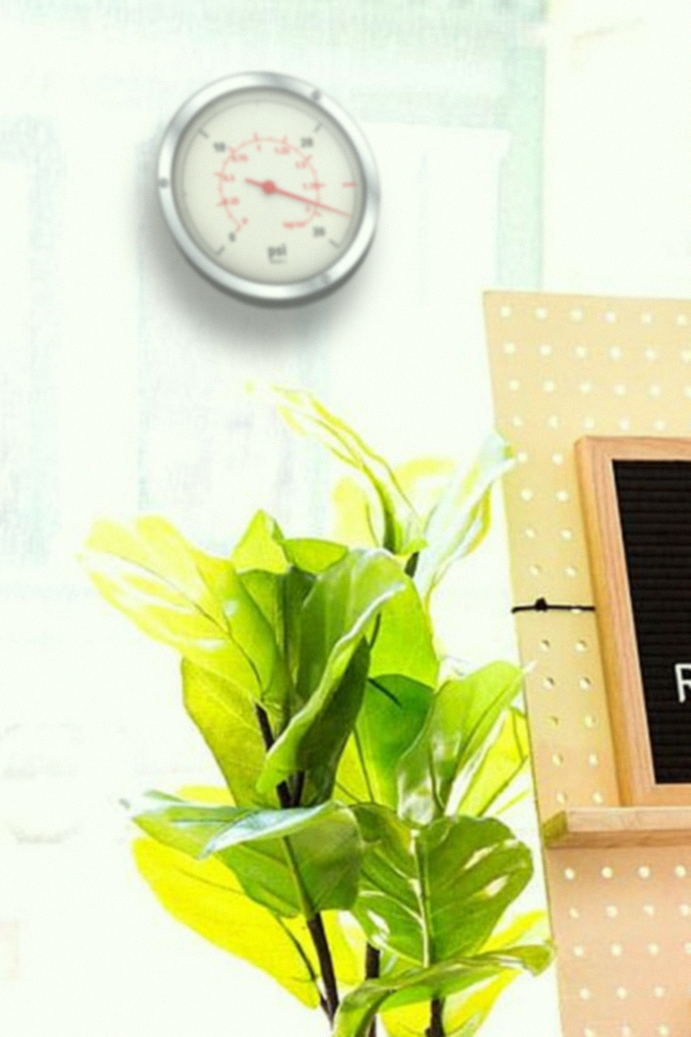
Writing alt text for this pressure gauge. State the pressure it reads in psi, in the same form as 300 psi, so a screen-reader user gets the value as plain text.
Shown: 27.5 psi
